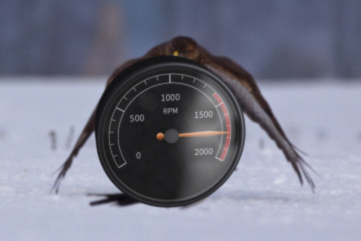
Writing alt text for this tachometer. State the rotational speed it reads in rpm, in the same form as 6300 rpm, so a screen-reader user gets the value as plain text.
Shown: 1750 rpm
